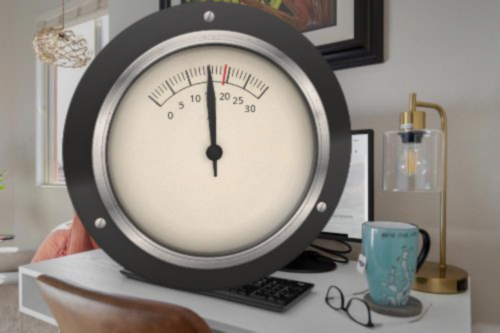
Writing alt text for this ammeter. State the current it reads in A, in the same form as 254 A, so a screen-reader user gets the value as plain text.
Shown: 15 A
